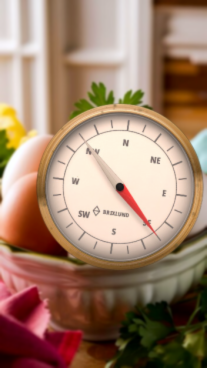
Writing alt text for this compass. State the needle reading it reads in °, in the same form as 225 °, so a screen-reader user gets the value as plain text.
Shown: 135 °
